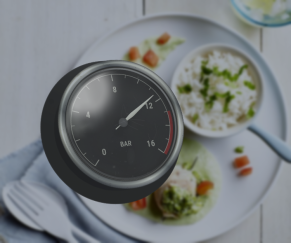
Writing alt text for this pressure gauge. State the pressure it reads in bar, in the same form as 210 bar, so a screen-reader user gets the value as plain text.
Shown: 11.5 bar
